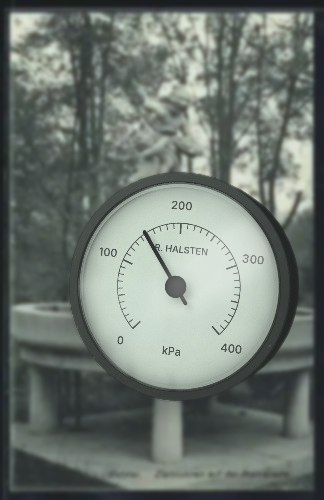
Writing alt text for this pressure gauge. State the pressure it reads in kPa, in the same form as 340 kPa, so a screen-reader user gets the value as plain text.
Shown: 150 kPa
